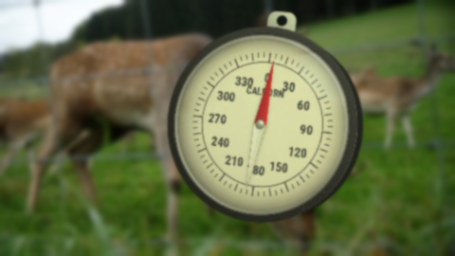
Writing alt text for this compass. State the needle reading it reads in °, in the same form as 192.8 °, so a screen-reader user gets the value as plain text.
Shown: 5 °
